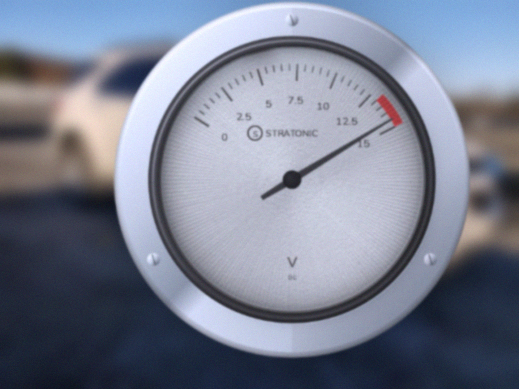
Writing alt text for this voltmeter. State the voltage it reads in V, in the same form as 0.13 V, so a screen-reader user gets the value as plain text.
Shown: 14.5 V
